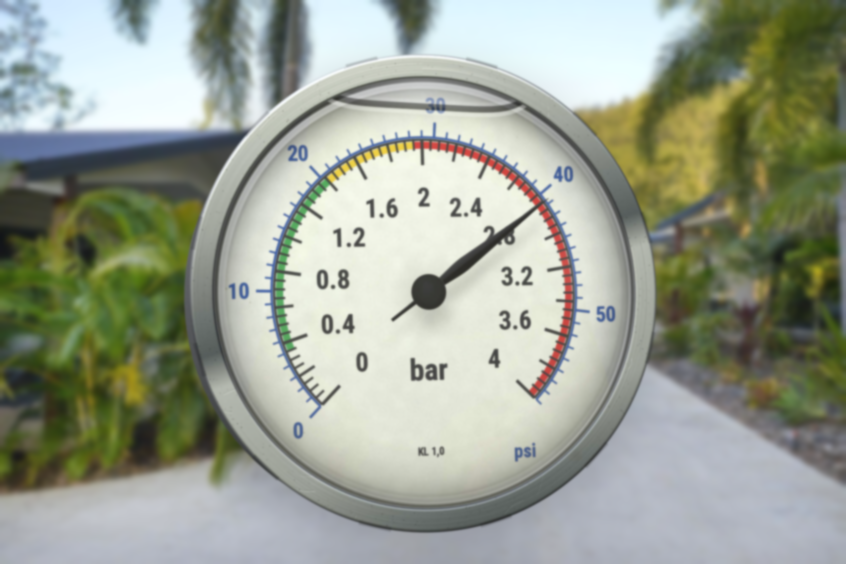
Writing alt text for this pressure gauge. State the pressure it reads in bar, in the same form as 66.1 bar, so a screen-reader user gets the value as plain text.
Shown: 2.8 bar
